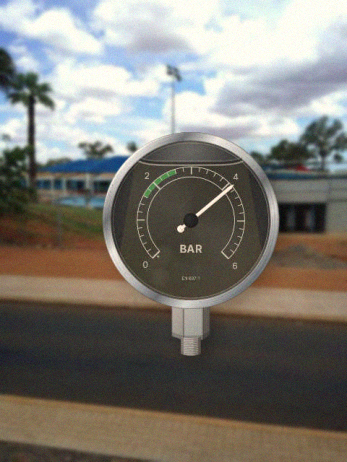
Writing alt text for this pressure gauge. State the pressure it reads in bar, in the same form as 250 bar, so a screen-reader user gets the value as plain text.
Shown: 4.1 bar
